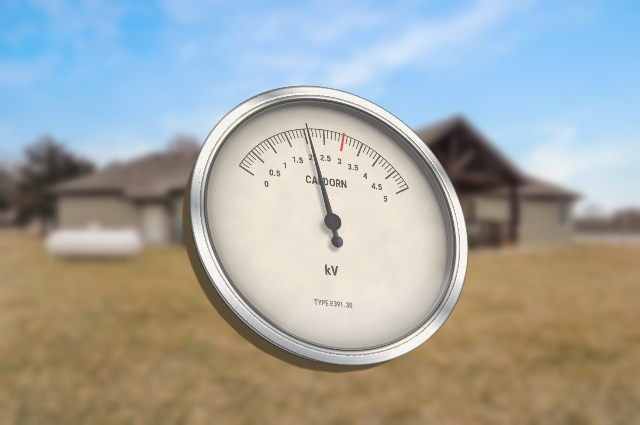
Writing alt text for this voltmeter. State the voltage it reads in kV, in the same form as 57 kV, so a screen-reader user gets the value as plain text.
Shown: 2 kV
